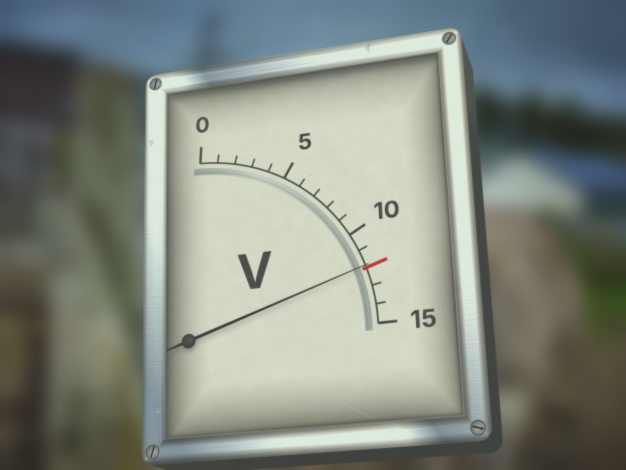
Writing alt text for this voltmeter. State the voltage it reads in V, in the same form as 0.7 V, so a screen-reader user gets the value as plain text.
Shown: 12 V
